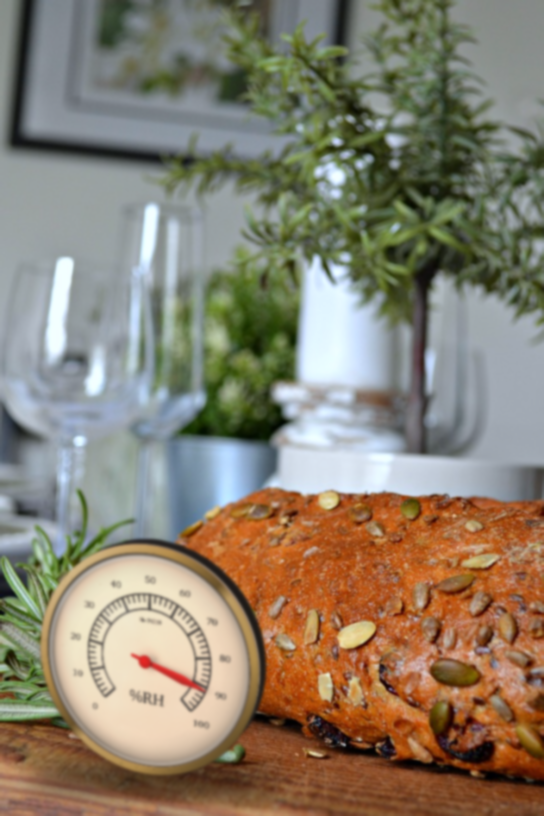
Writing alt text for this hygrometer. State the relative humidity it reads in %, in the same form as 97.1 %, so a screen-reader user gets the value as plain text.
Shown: 90 %
